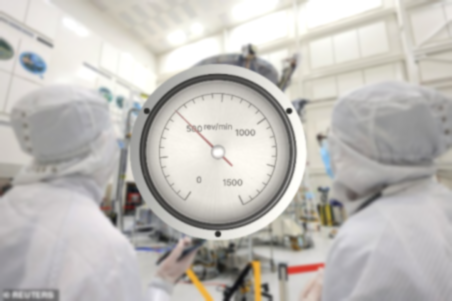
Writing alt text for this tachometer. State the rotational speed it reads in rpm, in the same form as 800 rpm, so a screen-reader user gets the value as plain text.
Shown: 500 rpm
